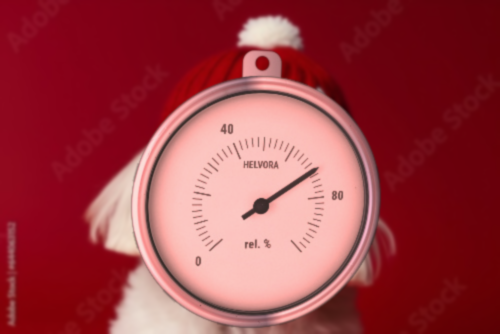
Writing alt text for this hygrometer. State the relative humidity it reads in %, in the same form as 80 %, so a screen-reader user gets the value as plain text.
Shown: 70 %
